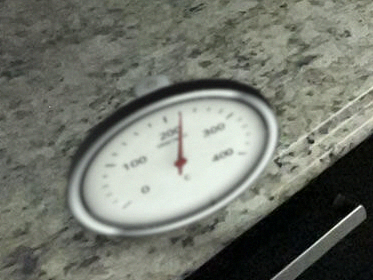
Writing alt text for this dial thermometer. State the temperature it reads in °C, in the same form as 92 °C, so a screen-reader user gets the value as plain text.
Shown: 220 °C
